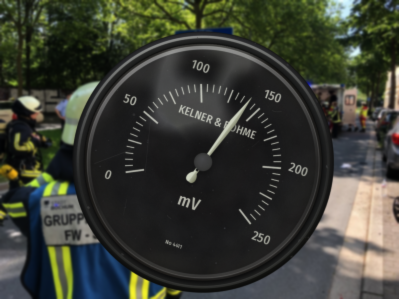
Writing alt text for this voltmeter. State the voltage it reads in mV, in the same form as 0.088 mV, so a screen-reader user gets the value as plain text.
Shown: 140 mV
